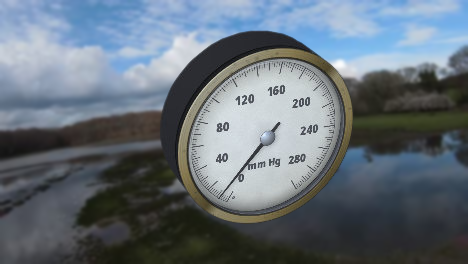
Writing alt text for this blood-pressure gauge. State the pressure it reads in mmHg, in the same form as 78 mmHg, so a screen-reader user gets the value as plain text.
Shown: 10 mmHg
